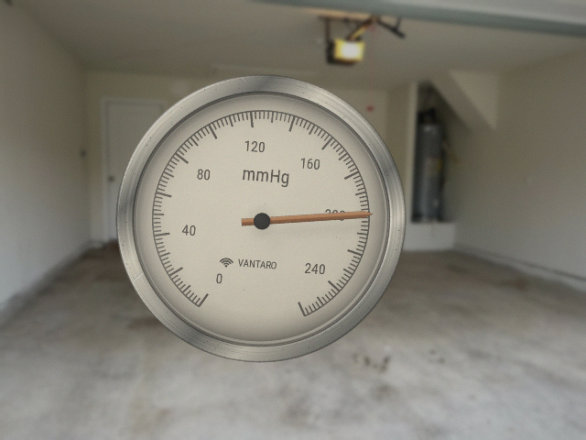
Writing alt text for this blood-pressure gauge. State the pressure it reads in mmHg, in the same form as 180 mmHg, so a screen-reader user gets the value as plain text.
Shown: 200 mmHg
